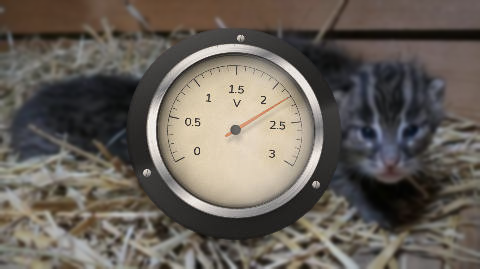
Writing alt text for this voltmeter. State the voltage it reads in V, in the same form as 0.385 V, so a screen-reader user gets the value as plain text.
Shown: 2.2 V
